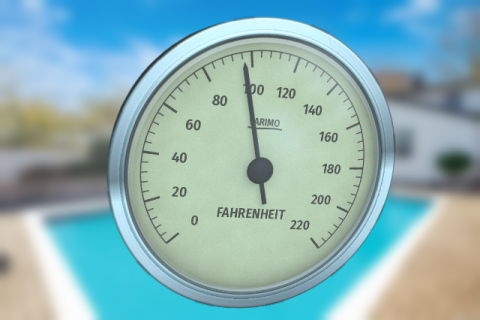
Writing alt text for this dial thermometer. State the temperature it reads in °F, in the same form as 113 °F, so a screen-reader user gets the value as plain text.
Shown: 96 °F
